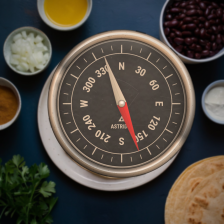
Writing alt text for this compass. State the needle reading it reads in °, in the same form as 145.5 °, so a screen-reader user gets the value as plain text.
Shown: 160 °
